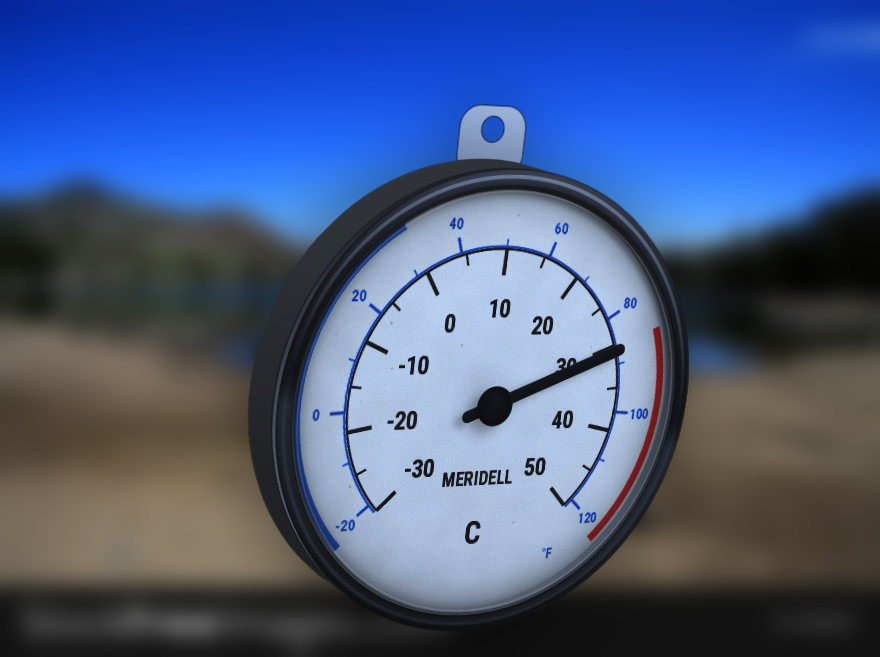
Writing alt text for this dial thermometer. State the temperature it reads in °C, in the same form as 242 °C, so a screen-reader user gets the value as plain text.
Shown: 30 °C
